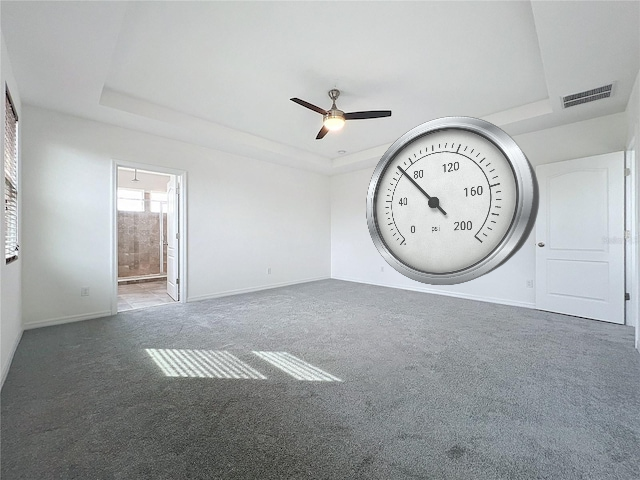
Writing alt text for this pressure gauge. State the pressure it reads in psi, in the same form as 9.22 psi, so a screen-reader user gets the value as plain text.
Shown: 70 psi
